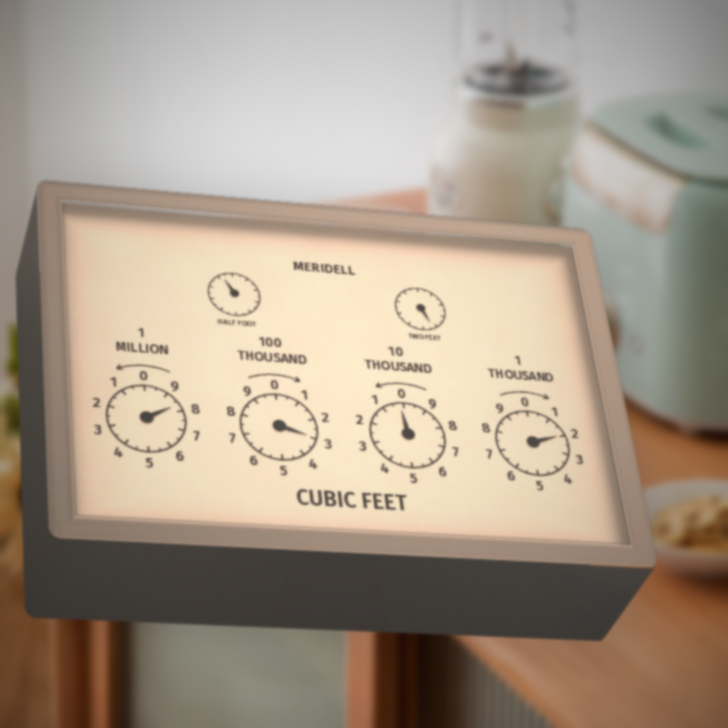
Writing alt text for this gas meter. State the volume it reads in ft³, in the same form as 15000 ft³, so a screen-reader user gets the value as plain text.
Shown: 830200 ft³
